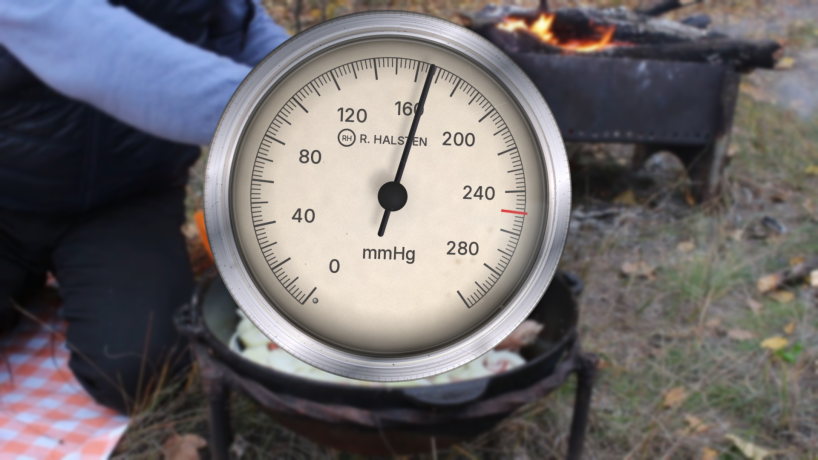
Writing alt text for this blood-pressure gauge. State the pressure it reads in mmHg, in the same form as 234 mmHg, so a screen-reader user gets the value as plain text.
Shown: 166 mmHg
